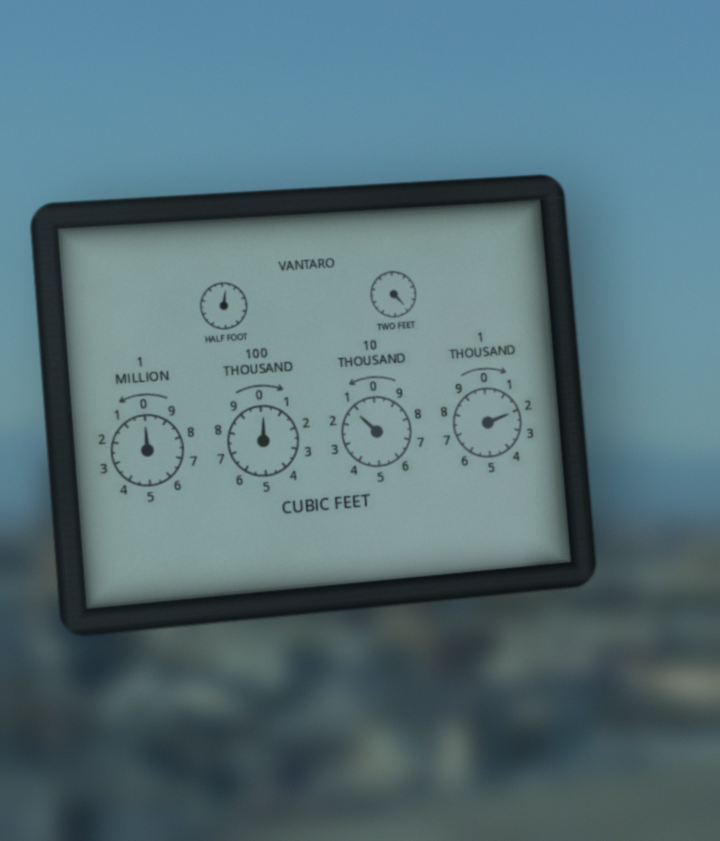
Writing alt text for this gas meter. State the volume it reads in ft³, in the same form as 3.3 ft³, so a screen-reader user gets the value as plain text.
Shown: 1200 ft³
